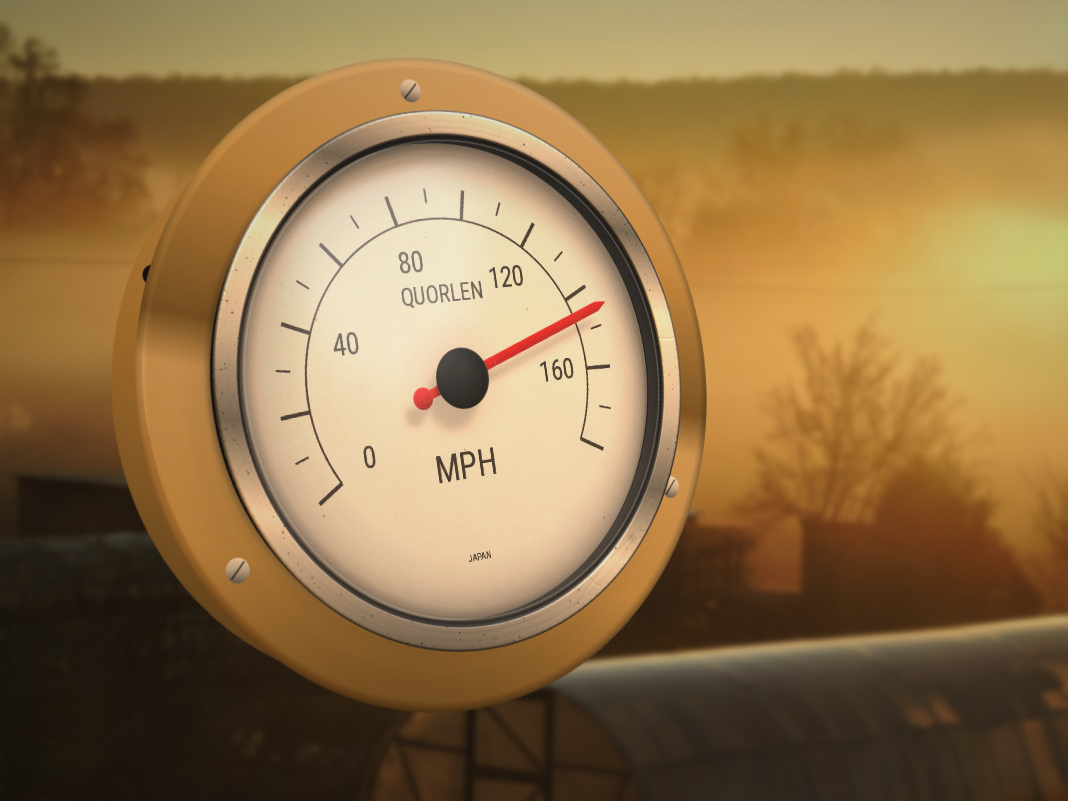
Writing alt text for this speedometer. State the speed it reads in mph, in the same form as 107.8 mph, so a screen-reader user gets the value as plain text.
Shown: 145 mph
